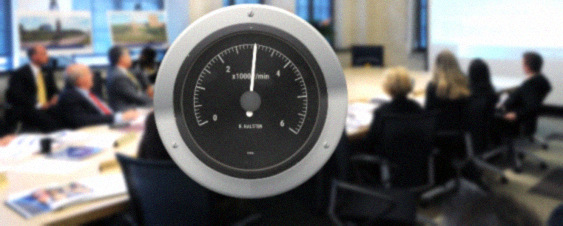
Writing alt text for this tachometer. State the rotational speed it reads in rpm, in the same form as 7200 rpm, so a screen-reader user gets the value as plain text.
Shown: 3000 rpm
